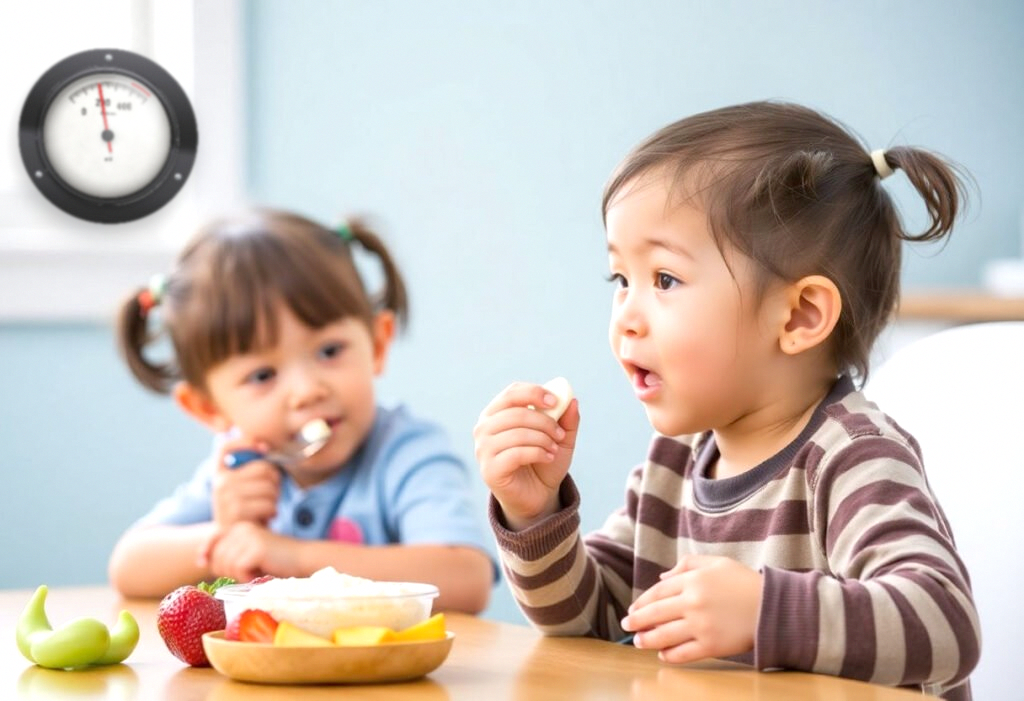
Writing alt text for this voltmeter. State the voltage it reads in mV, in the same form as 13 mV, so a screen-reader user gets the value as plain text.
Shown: 200 mV
